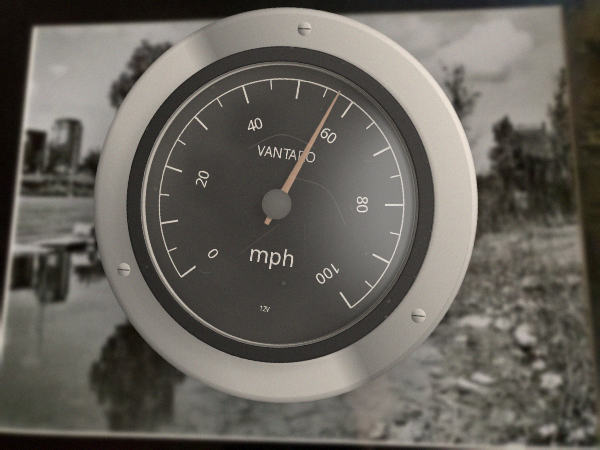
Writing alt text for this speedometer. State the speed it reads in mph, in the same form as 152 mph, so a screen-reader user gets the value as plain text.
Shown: 57.5 mph
